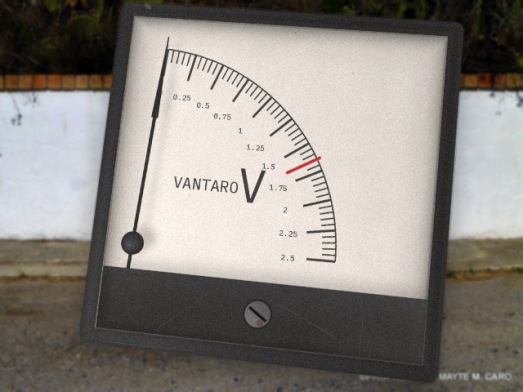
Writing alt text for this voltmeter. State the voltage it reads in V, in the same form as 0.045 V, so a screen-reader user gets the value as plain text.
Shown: 0 V
